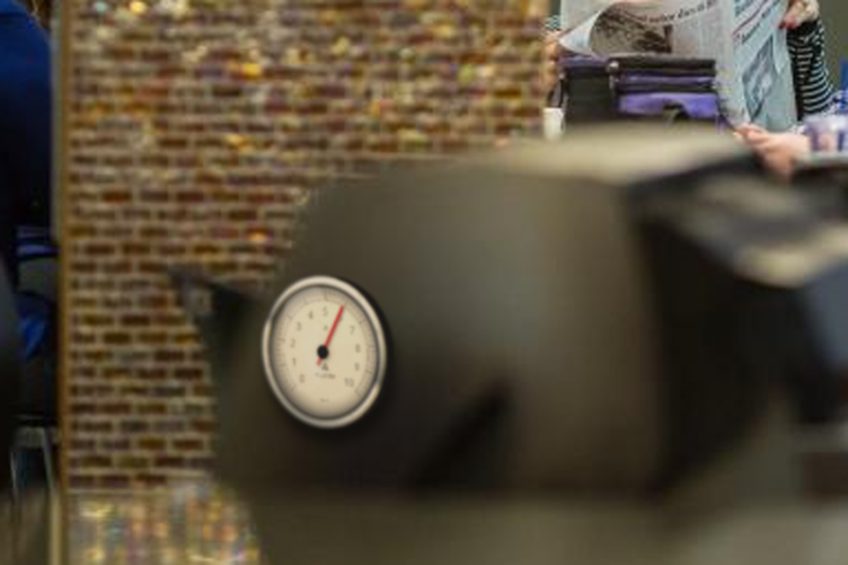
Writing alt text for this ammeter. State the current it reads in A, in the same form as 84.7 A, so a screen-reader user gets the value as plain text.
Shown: 6 A
